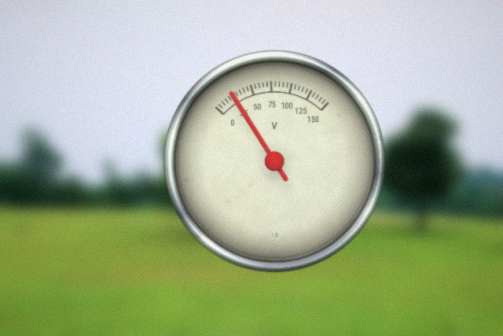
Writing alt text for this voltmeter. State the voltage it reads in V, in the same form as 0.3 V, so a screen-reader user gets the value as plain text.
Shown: 25 V
